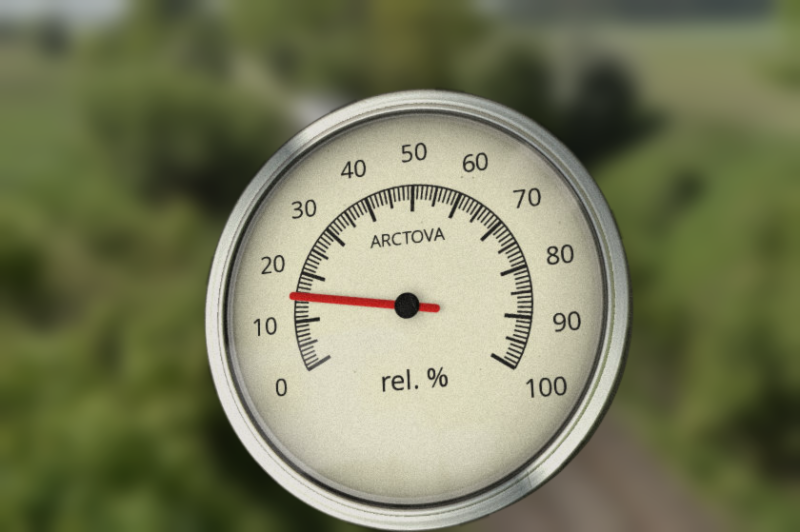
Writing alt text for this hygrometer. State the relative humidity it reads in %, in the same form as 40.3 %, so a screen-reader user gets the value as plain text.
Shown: 15 %
